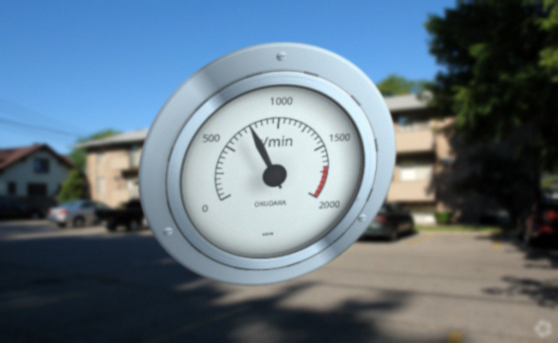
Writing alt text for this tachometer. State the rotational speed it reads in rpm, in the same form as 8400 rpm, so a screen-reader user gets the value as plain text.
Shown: 750 rpm
